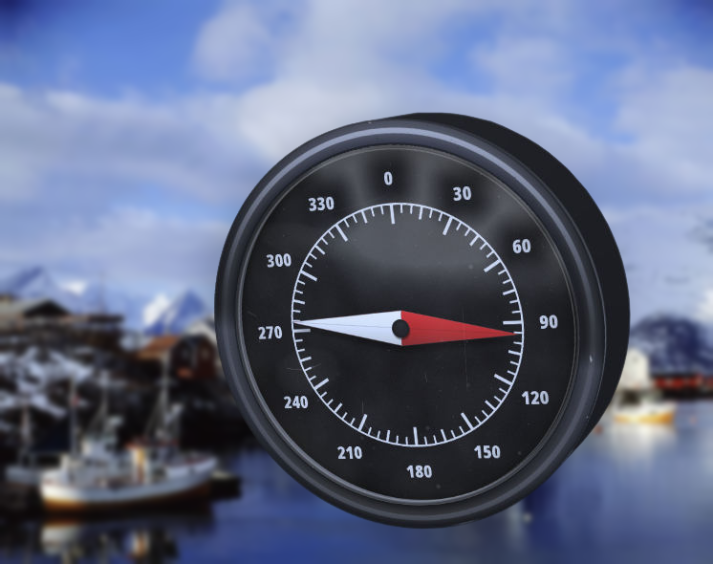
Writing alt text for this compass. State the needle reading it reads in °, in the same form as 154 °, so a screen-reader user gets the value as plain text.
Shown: 95 °
